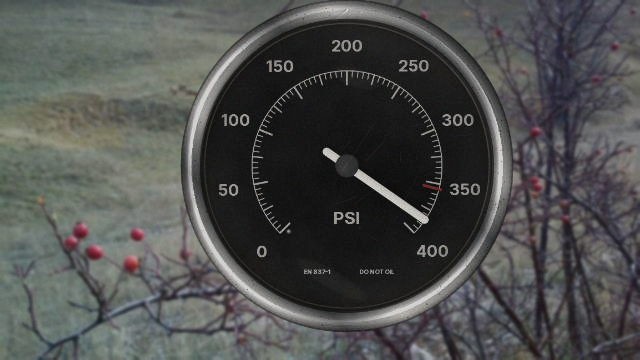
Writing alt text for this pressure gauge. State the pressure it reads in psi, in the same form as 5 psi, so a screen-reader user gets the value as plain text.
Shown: 385 psi
